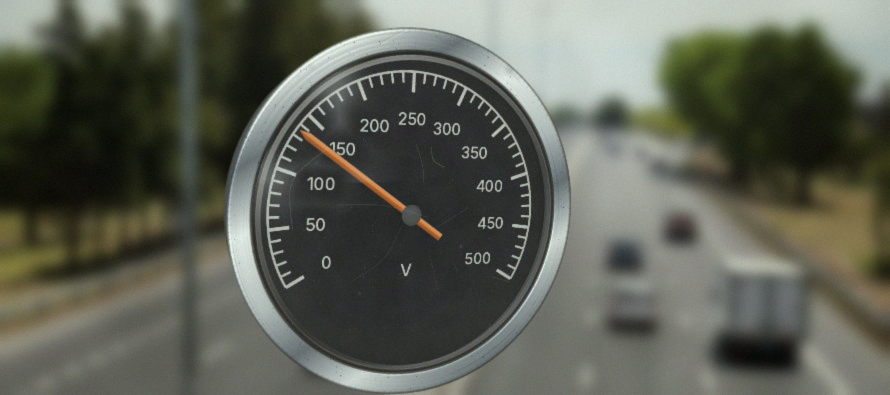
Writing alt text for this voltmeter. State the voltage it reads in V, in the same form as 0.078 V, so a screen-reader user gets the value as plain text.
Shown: 135 V
